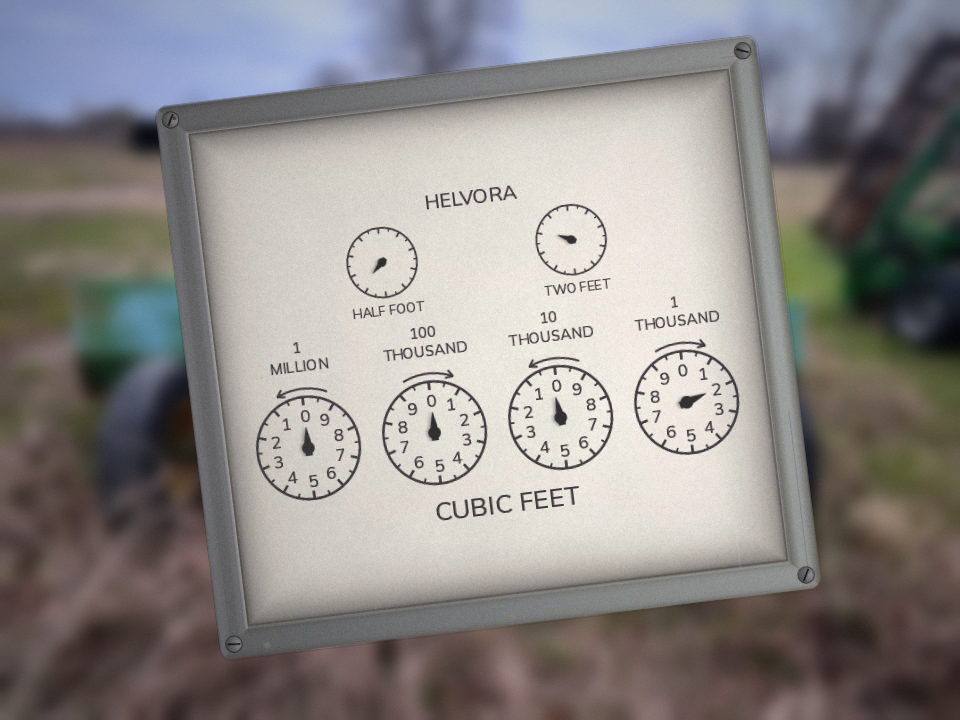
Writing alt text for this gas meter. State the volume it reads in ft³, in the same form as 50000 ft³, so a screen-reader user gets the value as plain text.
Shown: 200 ft³
